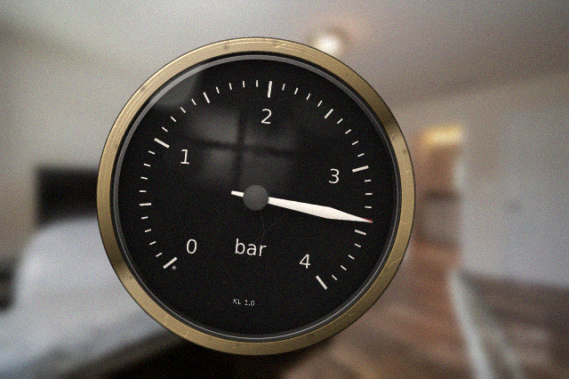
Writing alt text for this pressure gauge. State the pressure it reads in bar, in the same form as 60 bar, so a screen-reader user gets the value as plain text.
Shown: 3.4 bar
